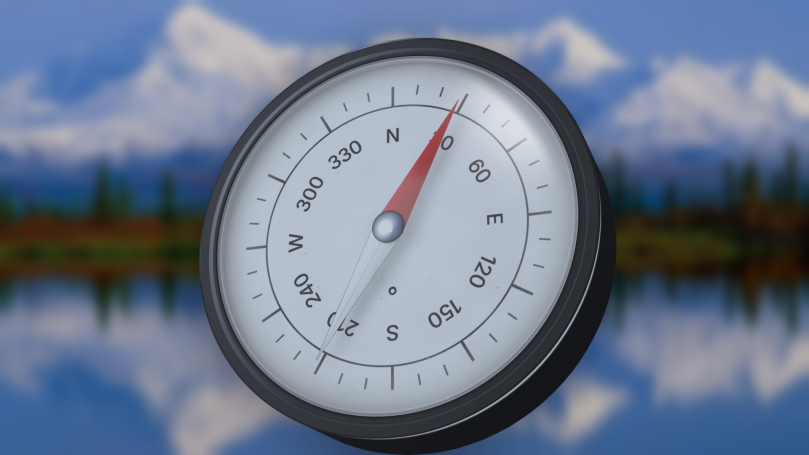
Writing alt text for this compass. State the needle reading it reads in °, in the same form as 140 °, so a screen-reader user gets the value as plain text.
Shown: 30 °
